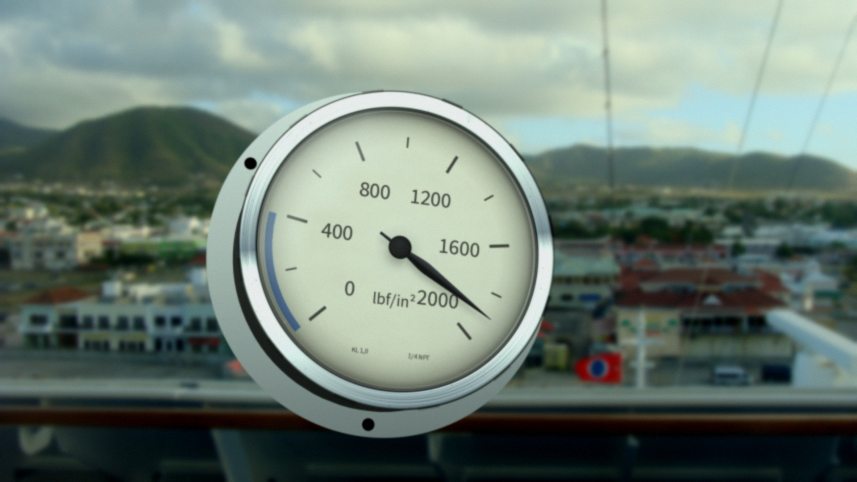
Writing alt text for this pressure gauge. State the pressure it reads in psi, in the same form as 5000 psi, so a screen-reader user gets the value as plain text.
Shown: 1900 psi
